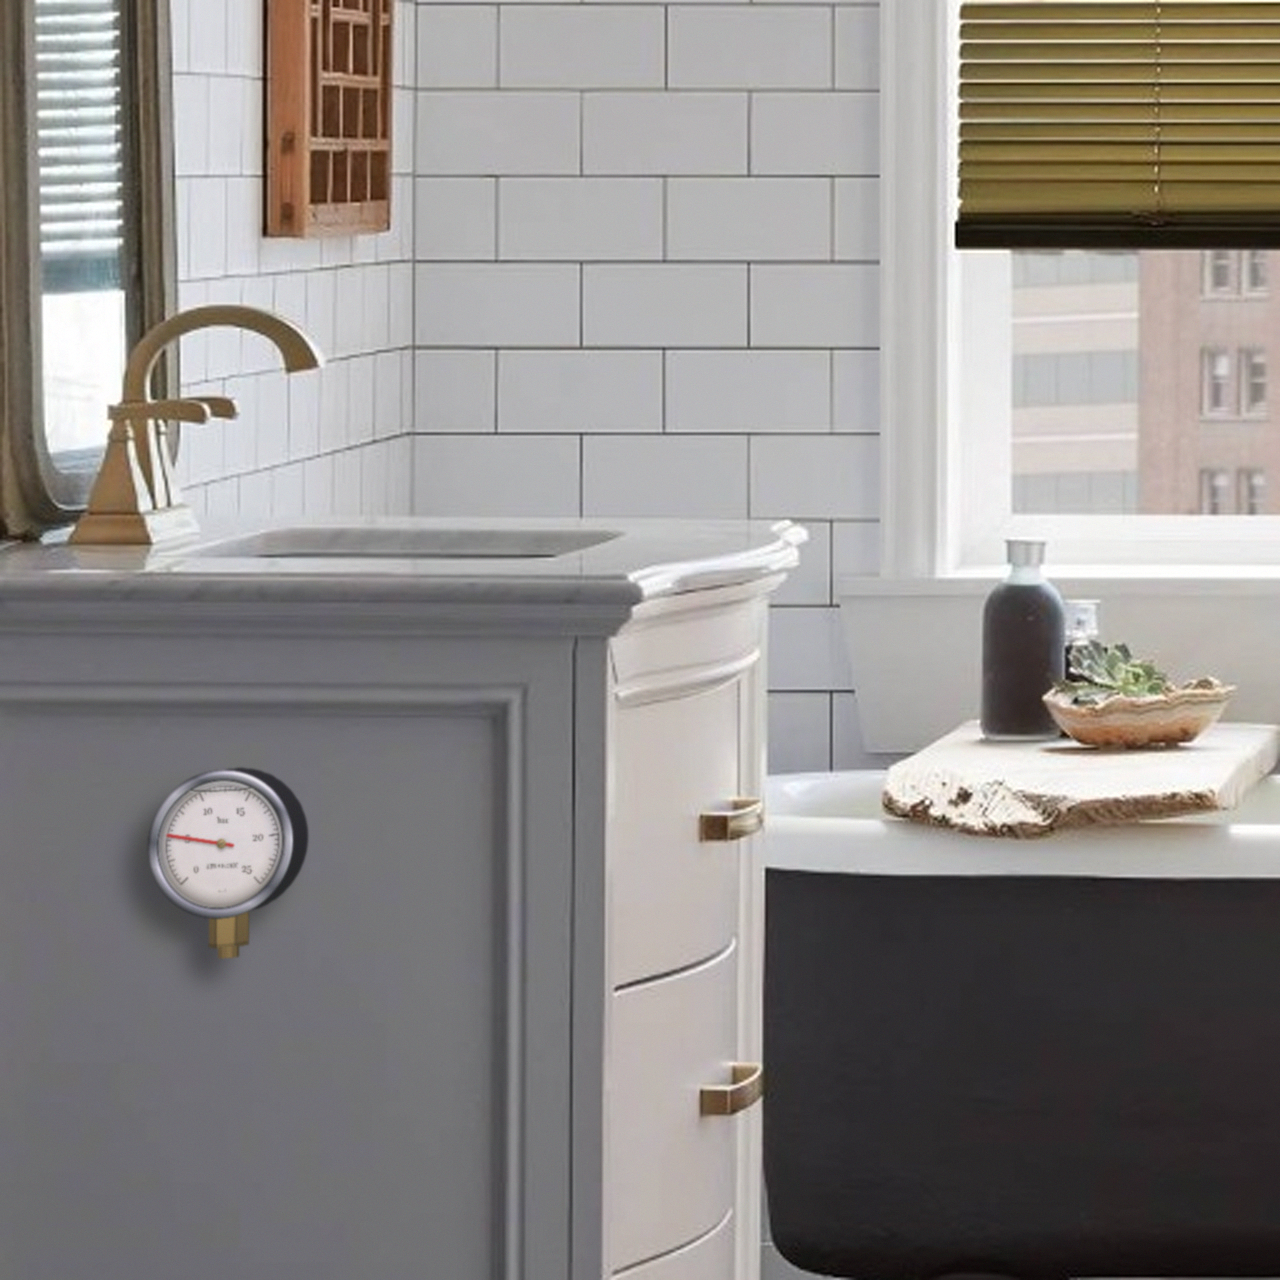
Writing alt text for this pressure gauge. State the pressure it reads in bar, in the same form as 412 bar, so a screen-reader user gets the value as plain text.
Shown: 5 bar
